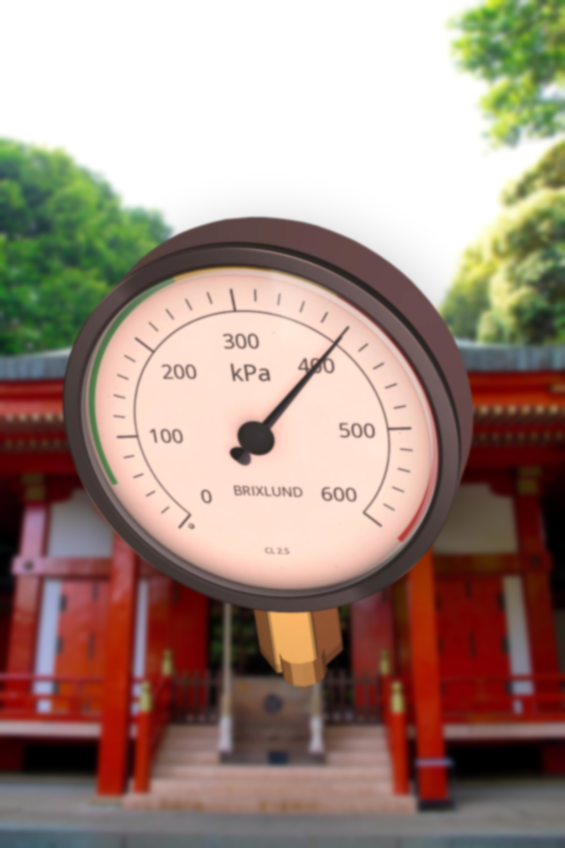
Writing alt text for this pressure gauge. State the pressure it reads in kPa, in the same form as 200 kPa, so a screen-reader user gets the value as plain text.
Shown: 400 kPa
